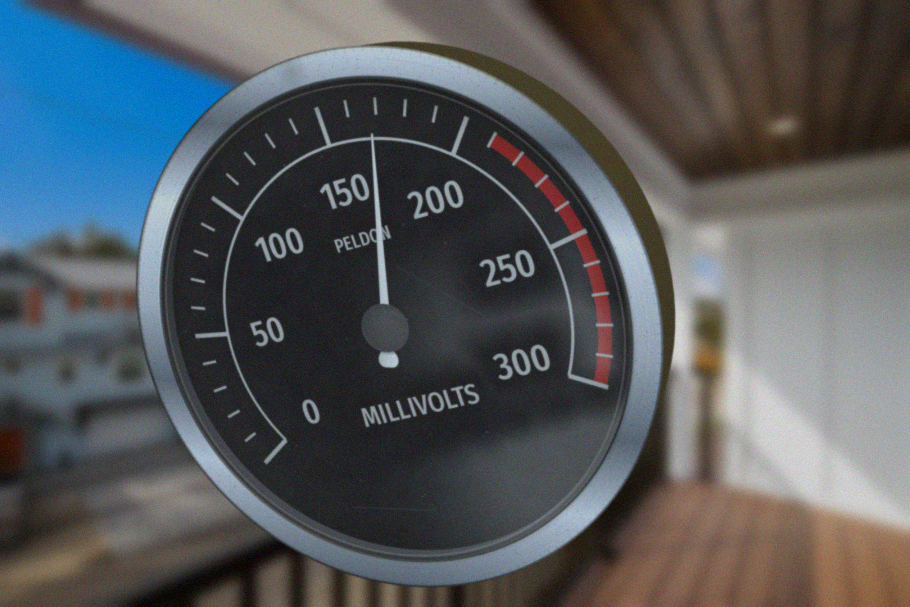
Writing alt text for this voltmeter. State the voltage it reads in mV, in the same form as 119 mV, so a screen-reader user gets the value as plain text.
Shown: 170 mV
